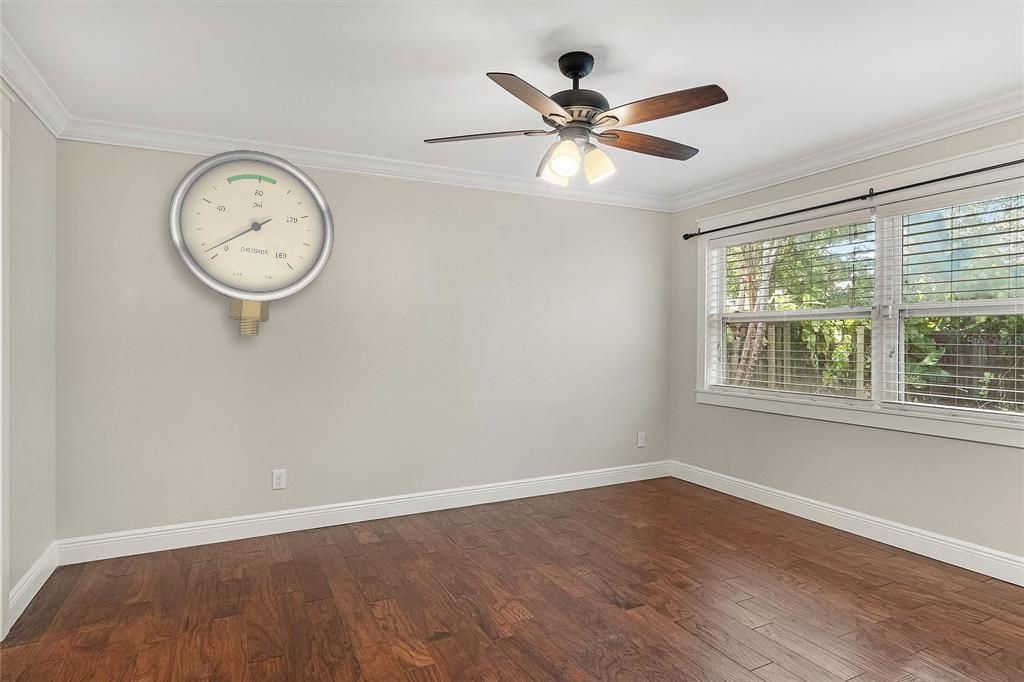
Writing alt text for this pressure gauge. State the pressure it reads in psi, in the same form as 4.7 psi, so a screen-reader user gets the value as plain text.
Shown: 5 psi
